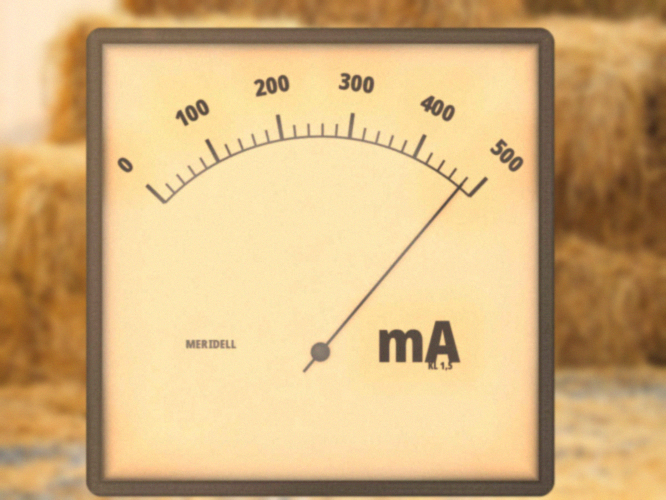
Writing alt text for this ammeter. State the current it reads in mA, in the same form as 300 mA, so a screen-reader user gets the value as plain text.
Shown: 480 mA
